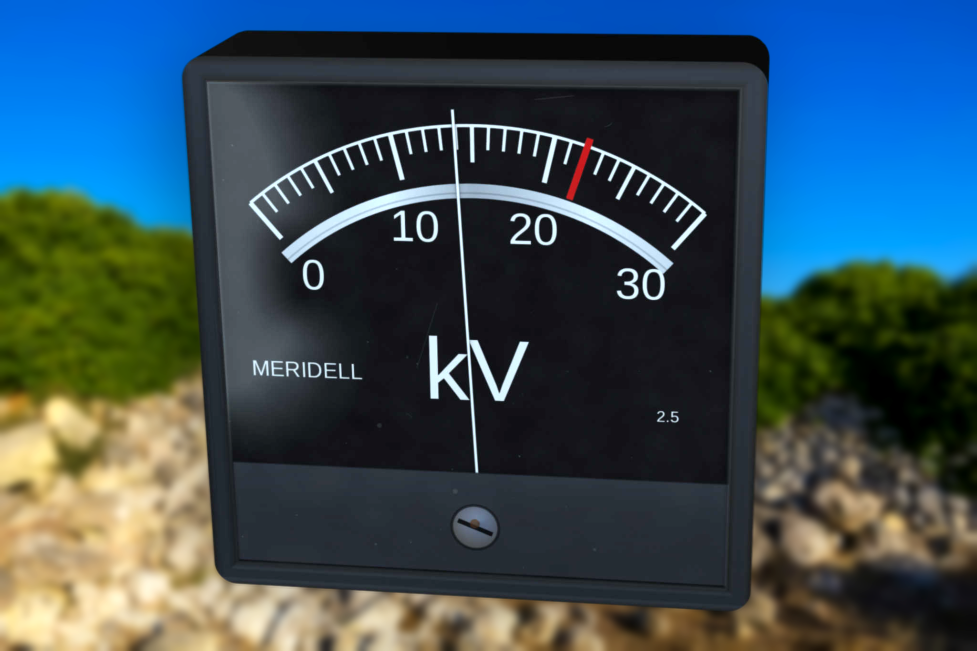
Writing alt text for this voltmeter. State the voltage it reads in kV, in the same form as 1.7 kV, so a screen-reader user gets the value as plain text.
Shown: 14 kV
